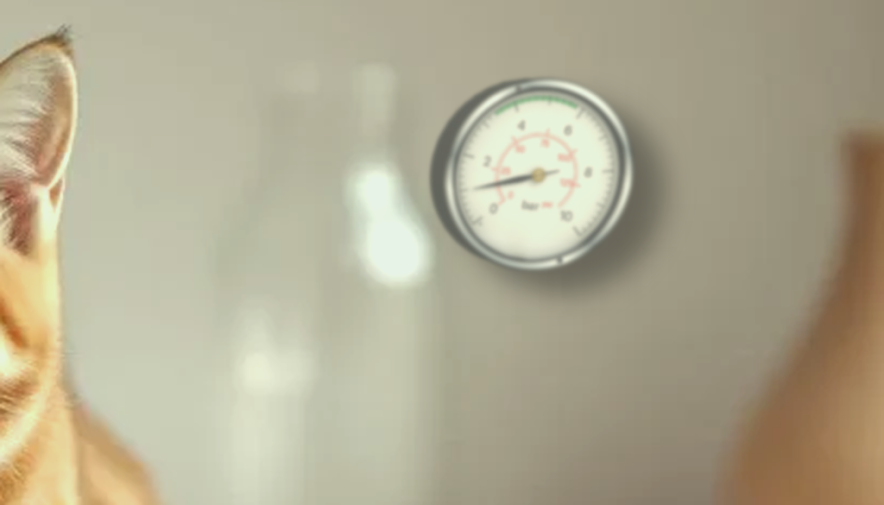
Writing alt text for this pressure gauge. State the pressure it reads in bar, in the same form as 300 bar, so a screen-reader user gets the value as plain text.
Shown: 1 bar
